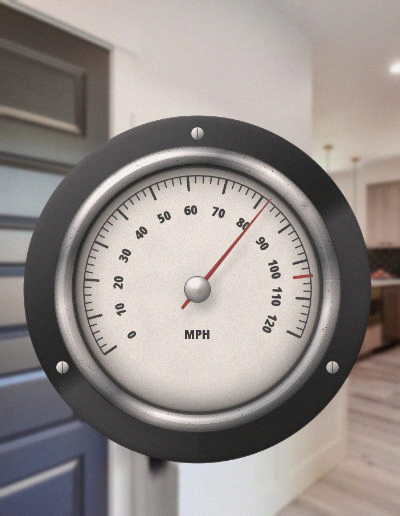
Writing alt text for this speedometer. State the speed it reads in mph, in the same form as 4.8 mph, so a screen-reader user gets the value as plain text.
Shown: 82 mph
